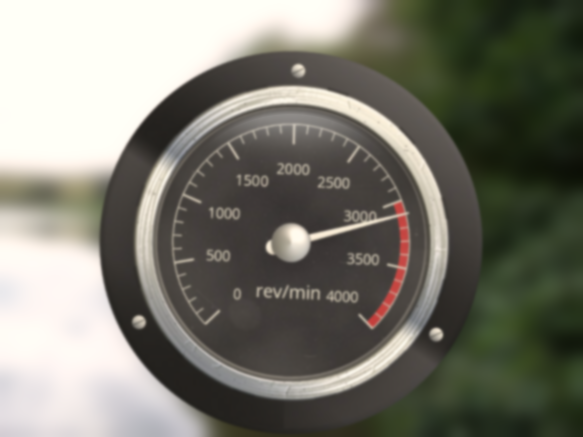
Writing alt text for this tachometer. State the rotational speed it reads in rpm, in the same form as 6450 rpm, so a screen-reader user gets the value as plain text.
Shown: 3100 rpm
